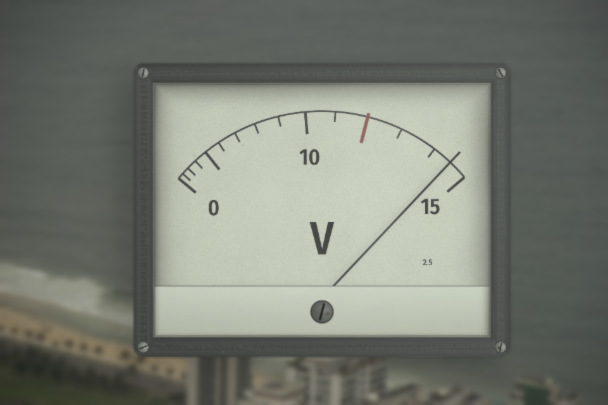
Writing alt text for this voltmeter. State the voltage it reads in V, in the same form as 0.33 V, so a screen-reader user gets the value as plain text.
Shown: 14.5 V
